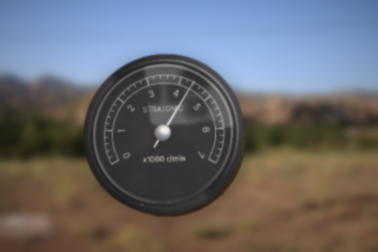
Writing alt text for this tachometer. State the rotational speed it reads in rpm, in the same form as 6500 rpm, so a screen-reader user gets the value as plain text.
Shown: 4400 rpm
